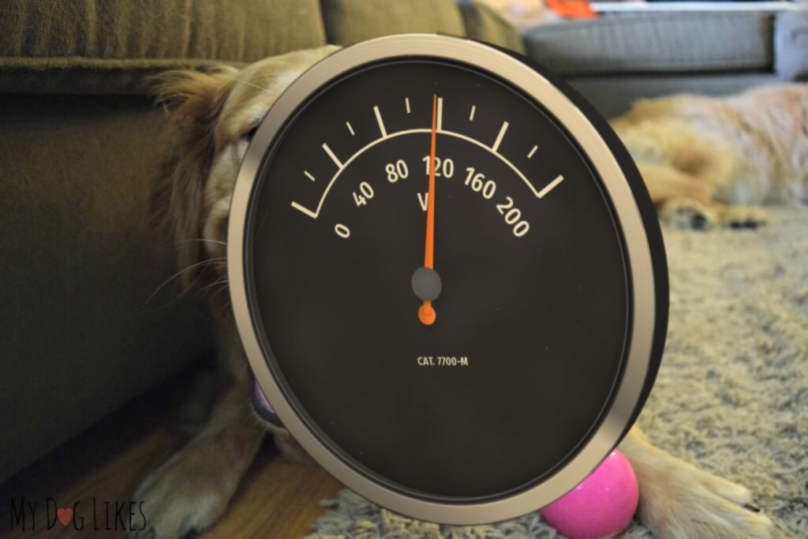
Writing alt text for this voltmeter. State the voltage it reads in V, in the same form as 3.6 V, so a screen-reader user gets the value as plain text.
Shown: 120 V
